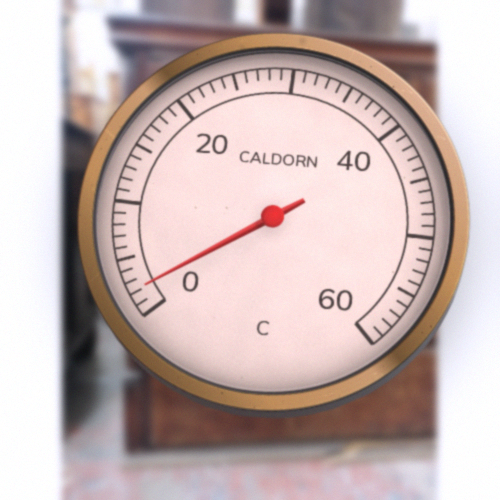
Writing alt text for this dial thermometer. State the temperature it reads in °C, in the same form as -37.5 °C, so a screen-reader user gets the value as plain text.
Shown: 2 °C
